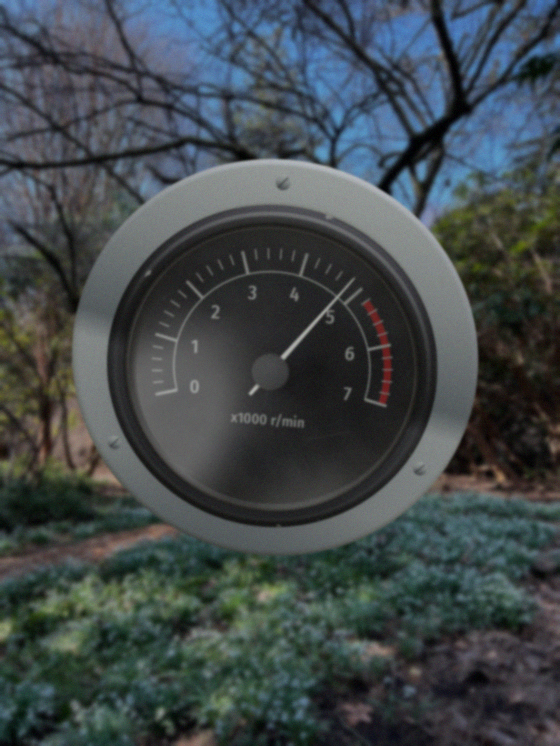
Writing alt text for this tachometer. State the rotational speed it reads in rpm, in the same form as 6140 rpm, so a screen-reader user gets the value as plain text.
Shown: 4800 rpm
